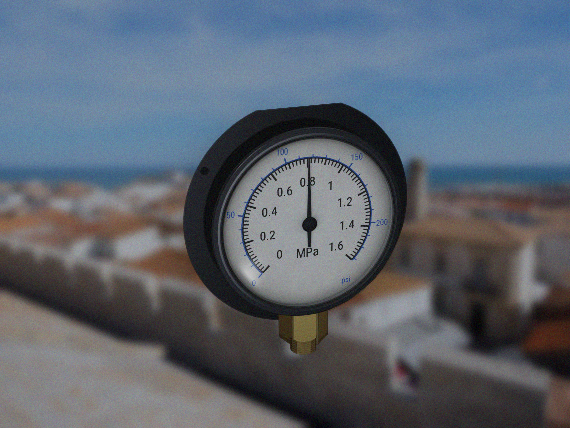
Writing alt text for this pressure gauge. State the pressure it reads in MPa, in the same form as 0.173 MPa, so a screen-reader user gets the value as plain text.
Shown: 0.8 MPa
